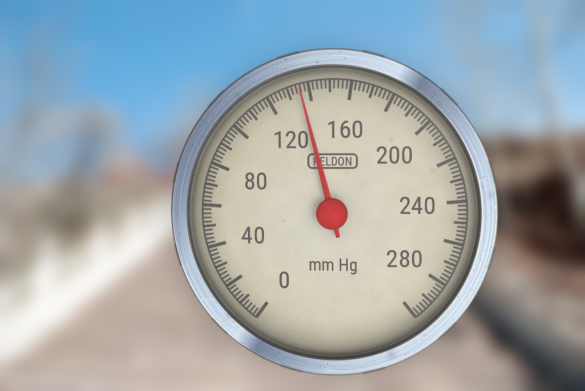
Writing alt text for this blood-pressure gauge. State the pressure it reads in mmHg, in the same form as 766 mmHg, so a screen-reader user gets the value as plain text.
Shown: 136 mmHg
